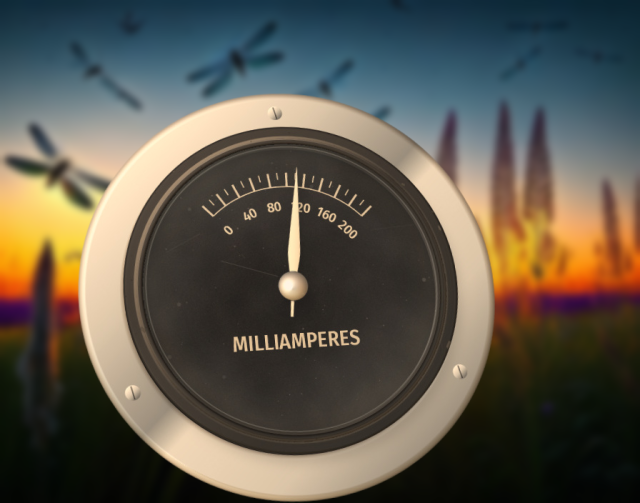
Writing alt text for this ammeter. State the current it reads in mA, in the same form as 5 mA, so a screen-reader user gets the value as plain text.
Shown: 110 mA
